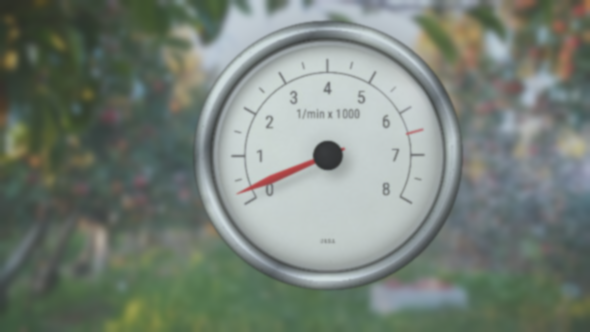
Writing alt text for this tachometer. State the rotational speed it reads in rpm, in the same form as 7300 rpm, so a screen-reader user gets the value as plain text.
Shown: 250 rpm
